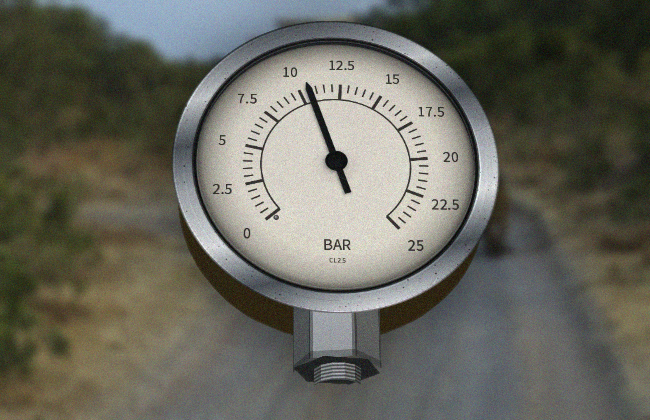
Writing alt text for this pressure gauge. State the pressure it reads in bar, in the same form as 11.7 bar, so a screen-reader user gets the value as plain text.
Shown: 10.5 bar
